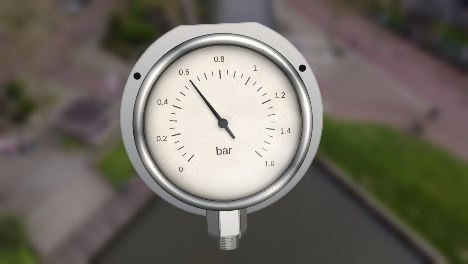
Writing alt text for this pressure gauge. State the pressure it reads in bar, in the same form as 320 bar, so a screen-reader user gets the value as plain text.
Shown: 0.6 bar
